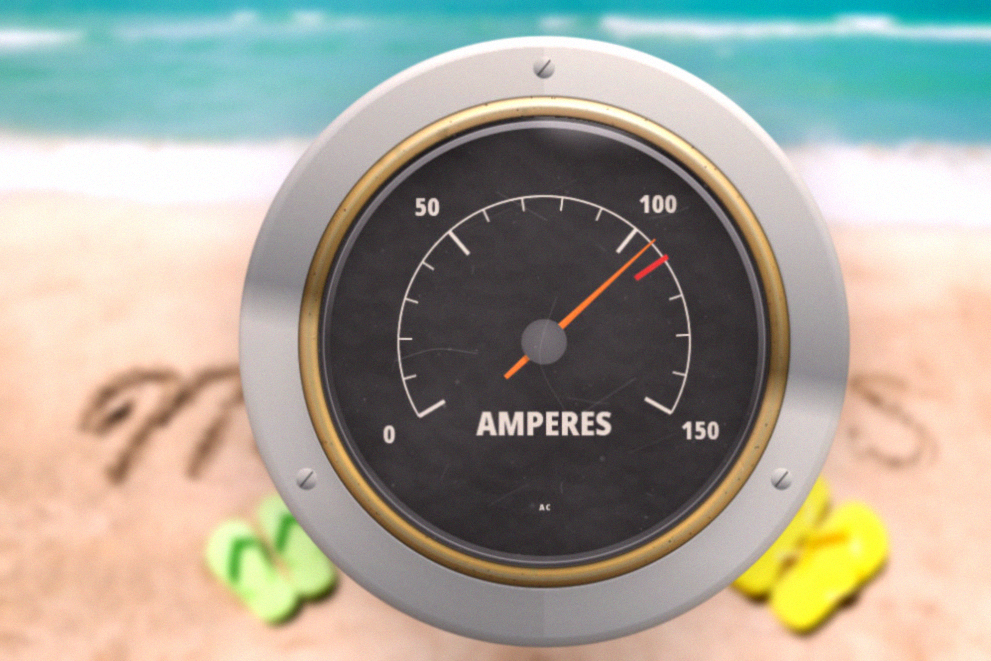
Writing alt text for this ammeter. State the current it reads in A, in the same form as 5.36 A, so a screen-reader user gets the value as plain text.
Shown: 105 A
